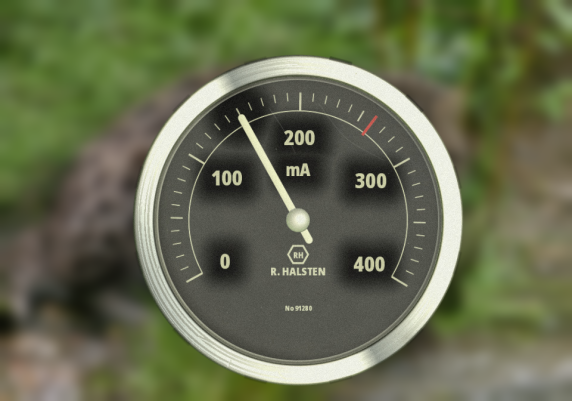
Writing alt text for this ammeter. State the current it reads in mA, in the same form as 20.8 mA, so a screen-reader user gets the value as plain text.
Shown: 150 mA
